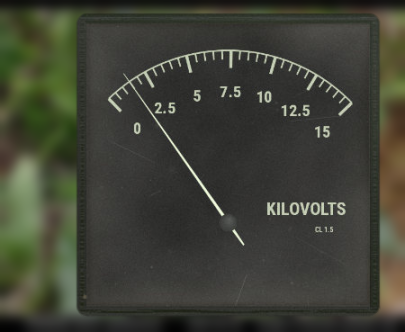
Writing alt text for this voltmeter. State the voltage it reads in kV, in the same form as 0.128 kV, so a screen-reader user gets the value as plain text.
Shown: 1.5 kV
